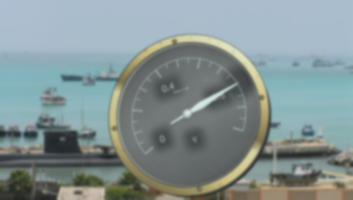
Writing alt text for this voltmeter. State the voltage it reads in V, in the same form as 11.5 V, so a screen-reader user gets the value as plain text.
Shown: 0.8 V
